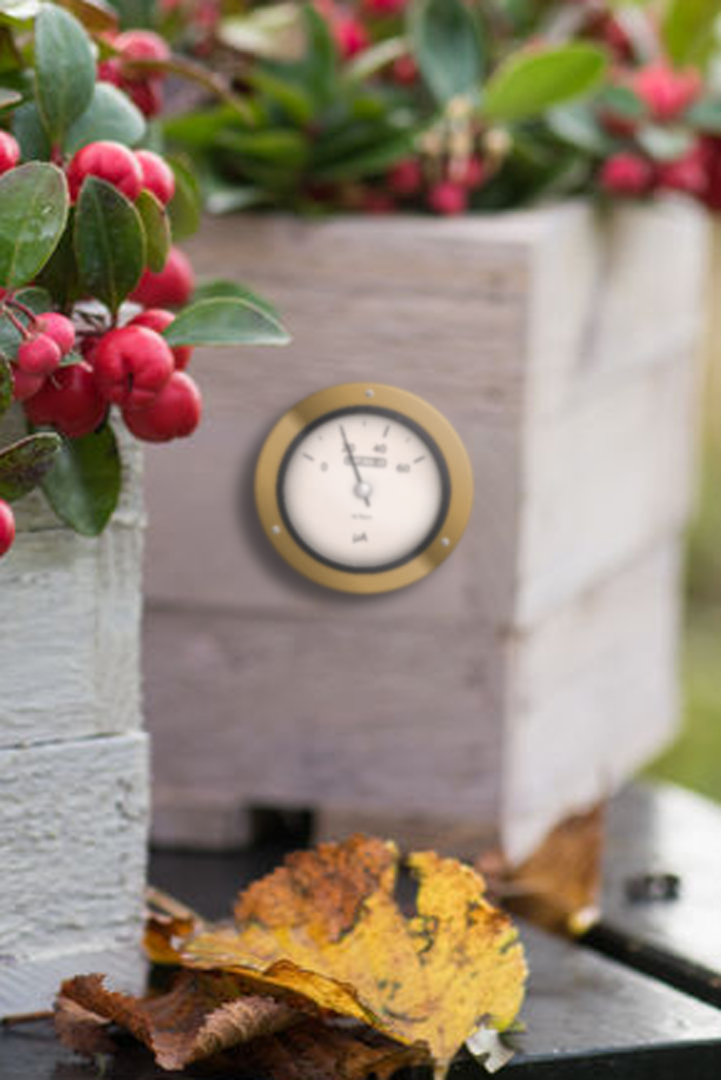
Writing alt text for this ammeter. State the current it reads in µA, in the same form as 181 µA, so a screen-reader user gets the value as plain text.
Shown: 20 µA
